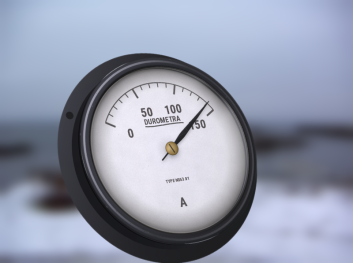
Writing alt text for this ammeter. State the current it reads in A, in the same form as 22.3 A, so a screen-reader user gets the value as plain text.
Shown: 140 A
